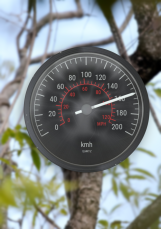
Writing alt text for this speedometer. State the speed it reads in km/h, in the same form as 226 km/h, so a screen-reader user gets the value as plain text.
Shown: 160 km/h
